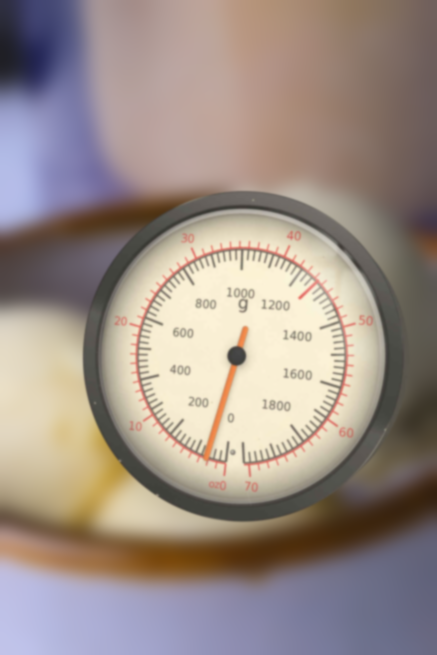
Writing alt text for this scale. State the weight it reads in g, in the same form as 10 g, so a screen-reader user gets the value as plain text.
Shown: 60 g
